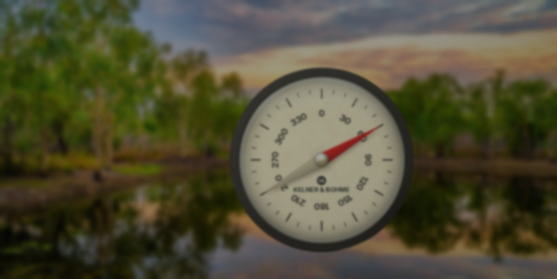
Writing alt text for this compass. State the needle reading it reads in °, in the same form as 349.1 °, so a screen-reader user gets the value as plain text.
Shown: 60 °
